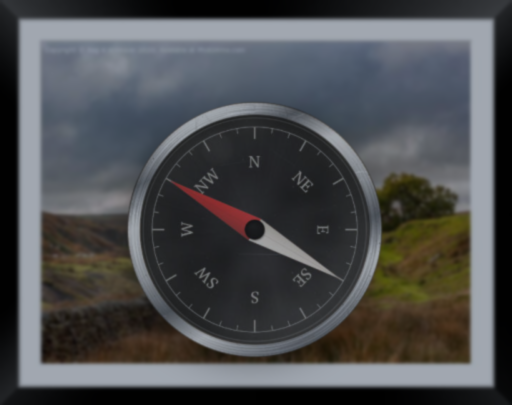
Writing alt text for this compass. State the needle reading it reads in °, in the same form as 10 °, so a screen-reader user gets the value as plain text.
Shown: 300 °
